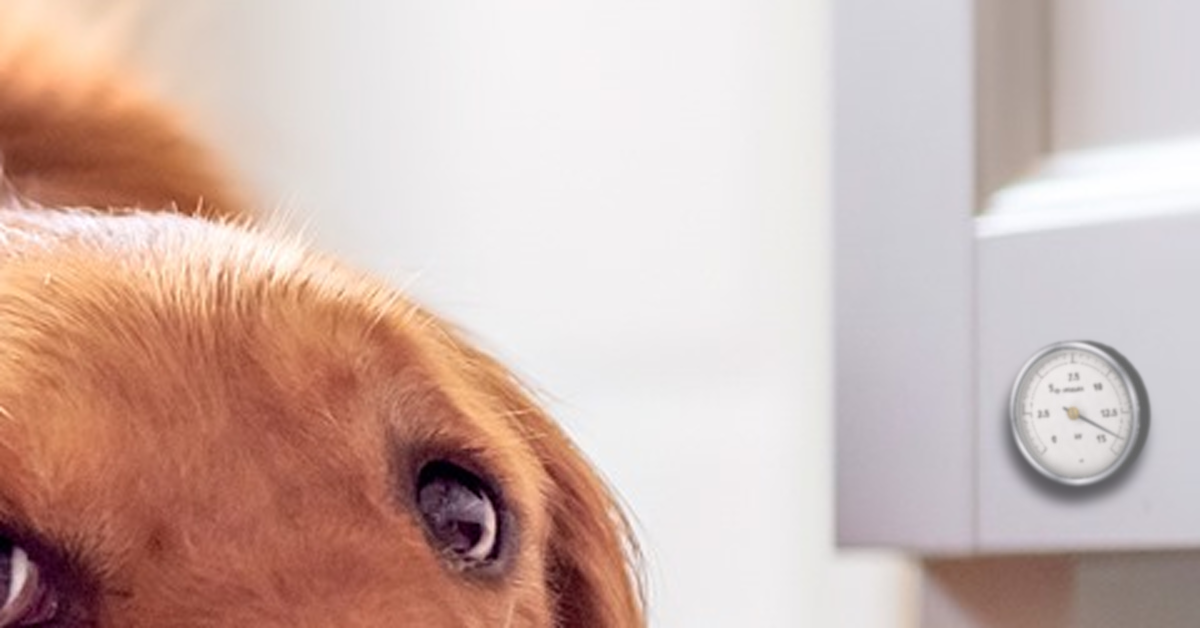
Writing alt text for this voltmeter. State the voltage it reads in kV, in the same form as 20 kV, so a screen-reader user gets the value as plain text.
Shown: 14 kV
